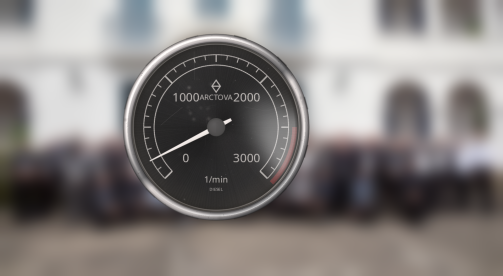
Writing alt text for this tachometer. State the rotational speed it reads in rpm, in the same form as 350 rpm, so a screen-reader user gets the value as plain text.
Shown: 200 rpm
